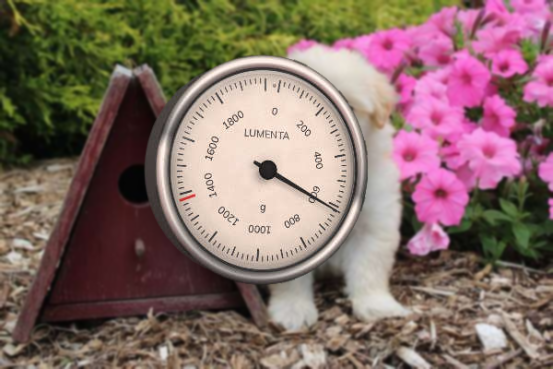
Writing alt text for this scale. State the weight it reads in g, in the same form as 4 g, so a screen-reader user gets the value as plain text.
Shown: 620 g
